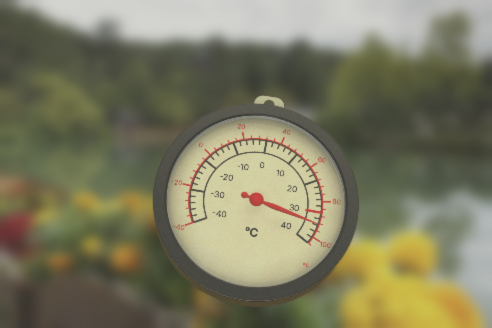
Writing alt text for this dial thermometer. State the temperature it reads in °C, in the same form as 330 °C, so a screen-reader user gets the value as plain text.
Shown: 34 °C
